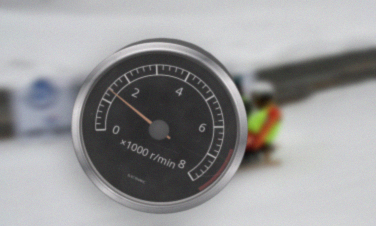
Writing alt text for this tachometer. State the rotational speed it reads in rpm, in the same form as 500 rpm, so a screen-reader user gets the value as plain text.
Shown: 1400 rpm
